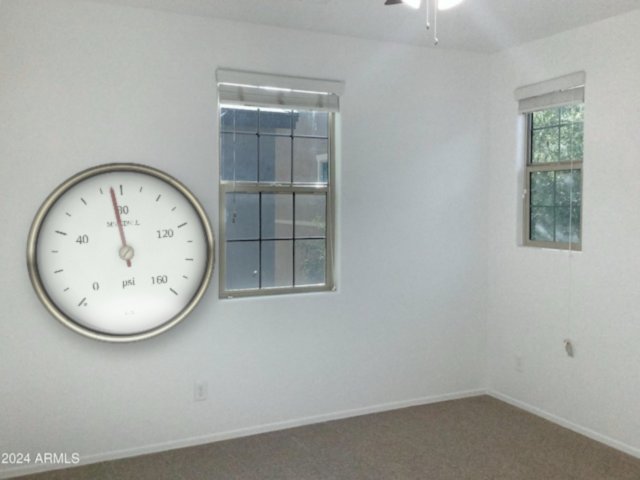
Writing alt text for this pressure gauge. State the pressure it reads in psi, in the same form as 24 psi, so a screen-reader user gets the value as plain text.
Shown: 75 psi
